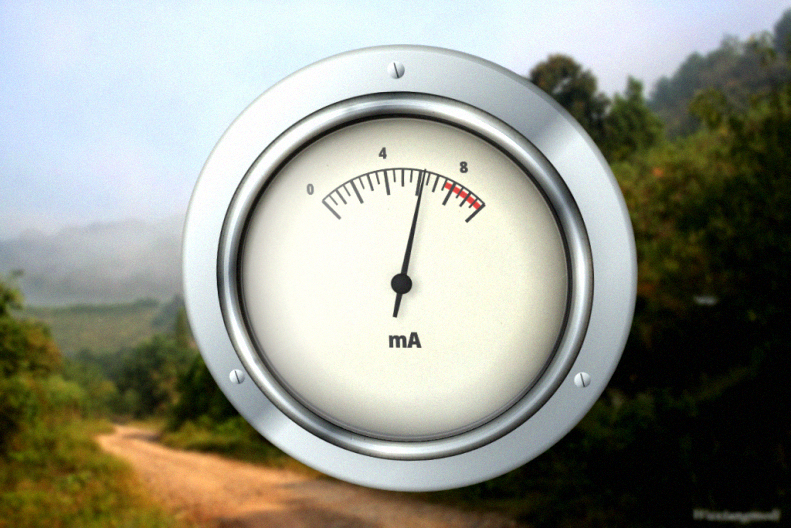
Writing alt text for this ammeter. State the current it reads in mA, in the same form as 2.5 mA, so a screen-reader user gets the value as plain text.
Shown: 6.25 mA
